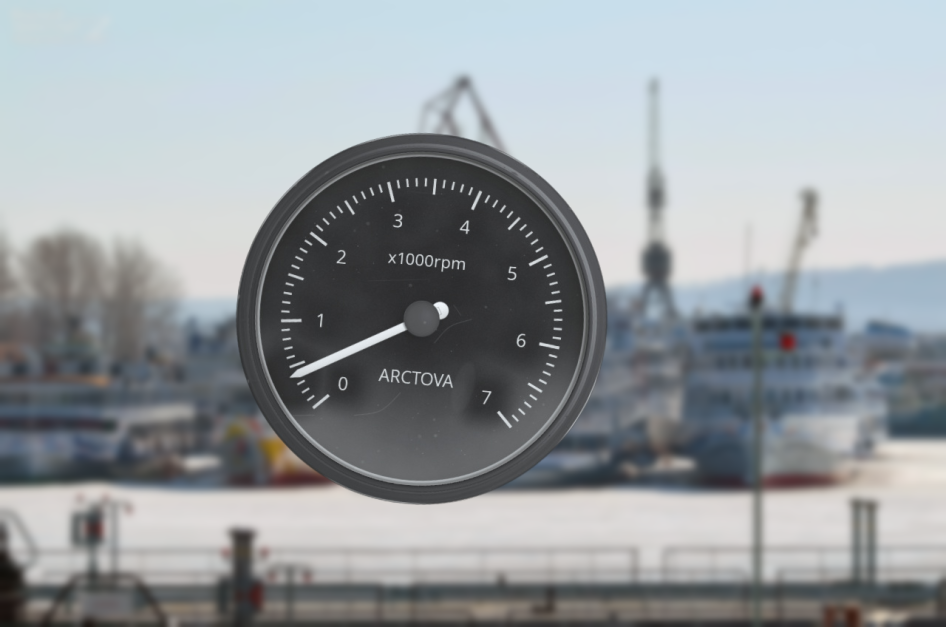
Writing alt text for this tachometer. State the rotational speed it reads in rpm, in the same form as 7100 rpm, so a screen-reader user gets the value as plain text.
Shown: 400 rpm
